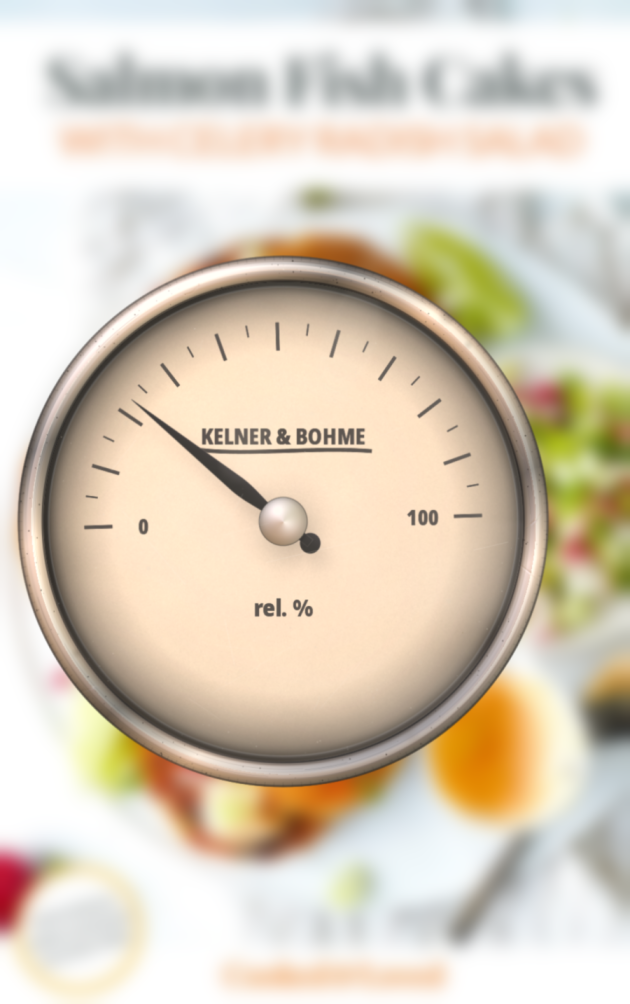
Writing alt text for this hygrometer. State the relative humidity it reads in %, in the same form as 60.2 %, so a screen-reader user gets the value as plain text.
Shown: 22.5 %
